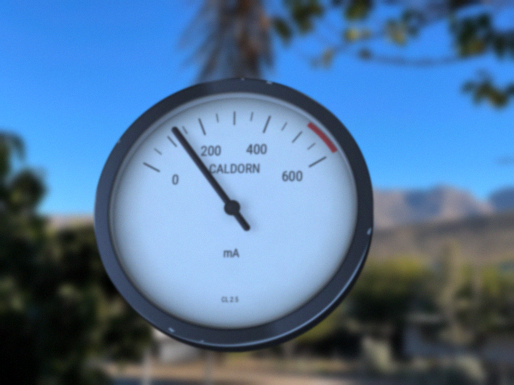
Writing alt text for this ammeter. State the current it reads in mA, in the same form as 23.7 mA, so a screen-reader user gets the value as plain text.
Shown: 125 mA
